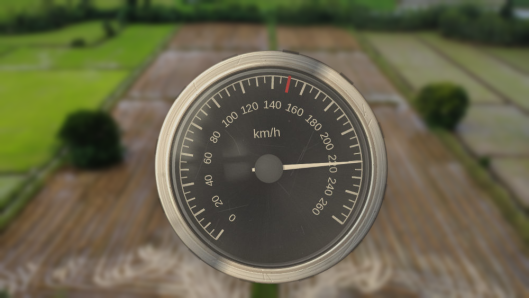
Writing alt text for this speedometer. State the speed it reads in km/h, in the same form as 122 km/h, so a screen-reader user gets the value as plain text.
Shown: 220 km/h
